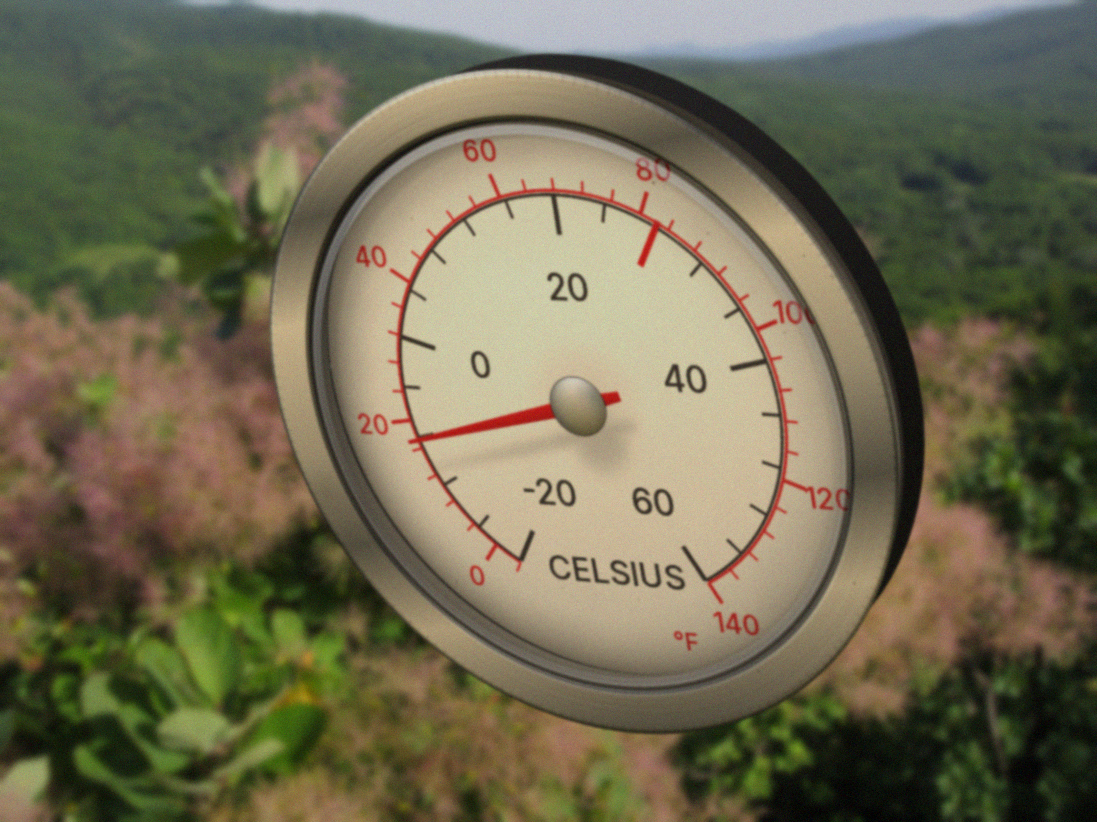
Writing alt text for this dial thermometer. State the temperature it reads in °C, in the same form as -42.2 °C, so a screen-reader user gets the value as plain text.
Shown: -8 °C
